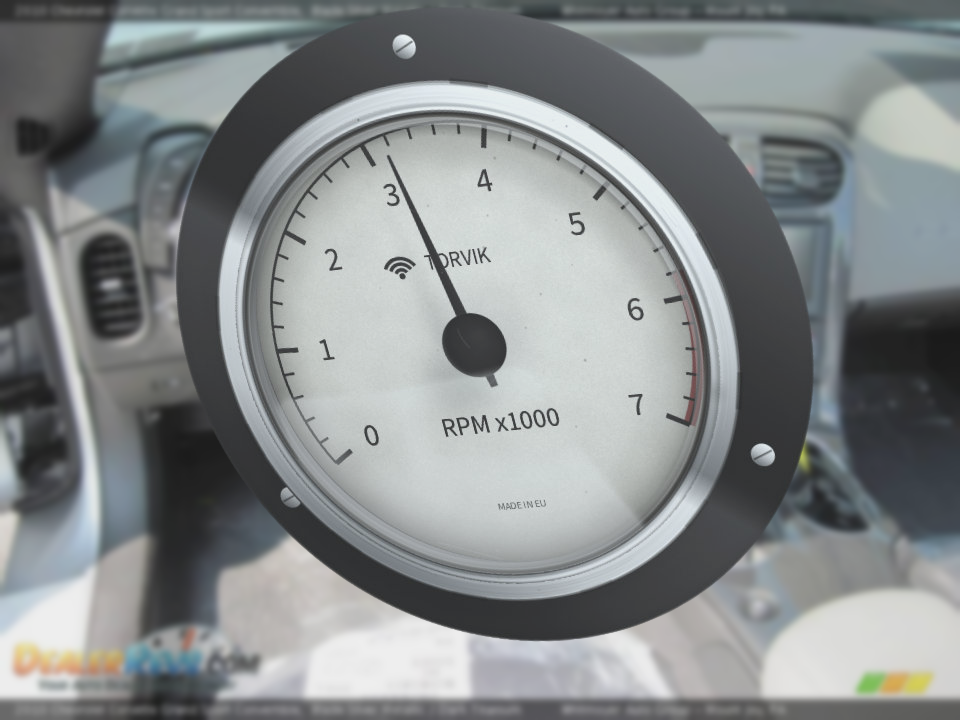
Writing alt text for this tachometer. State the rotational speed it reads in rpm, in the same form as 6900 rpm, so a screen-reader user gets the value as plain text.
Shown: 3200 rpm
